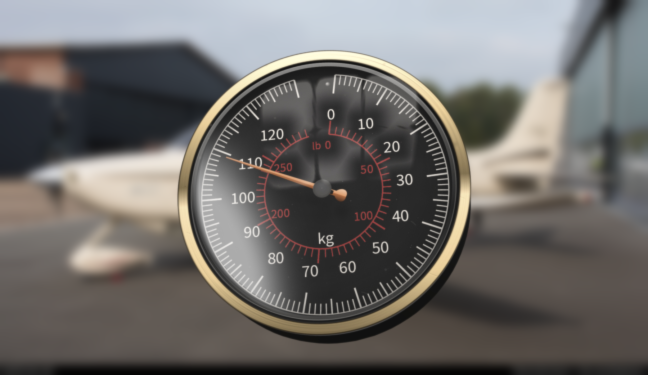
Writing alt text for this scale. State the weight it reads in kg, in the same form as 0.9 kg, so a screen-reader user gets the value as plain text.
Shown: 109 kg
